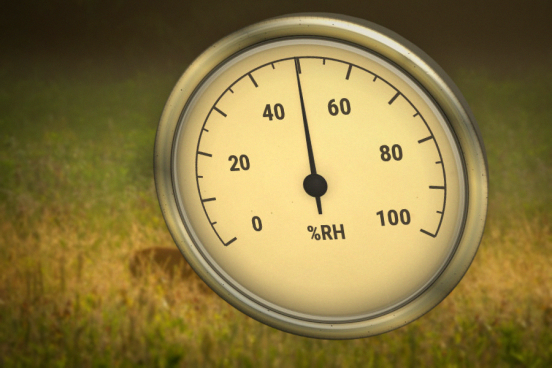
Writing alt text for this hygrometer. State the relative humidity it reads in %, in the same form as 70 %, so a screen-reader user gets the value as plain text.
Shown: 50 %
